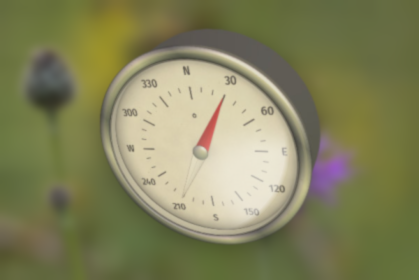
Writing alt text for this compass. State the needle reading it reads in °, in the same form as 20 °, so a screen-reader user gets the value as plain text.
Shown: 30 °
